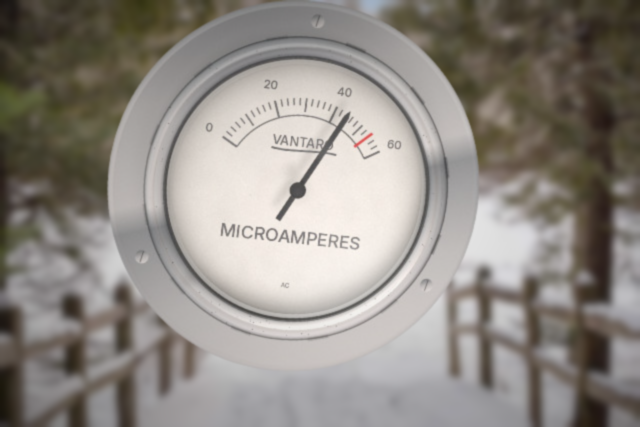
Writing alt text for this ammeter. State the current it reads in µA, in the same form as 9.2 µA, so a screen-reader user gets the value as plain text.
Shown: 44 µA
